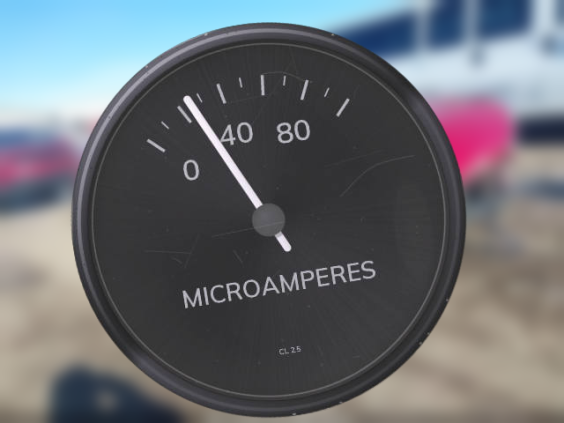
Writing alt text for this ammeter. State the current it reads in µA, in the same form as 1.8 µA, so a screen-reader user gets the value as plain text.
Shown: 25 µA
